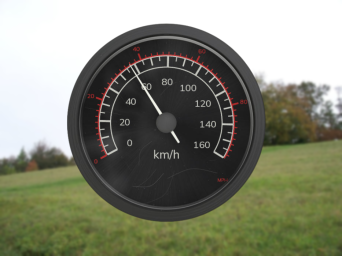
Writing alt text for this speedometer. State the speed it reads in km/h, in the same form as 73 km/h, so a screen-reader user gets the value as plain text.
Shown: 57.5 km/h
